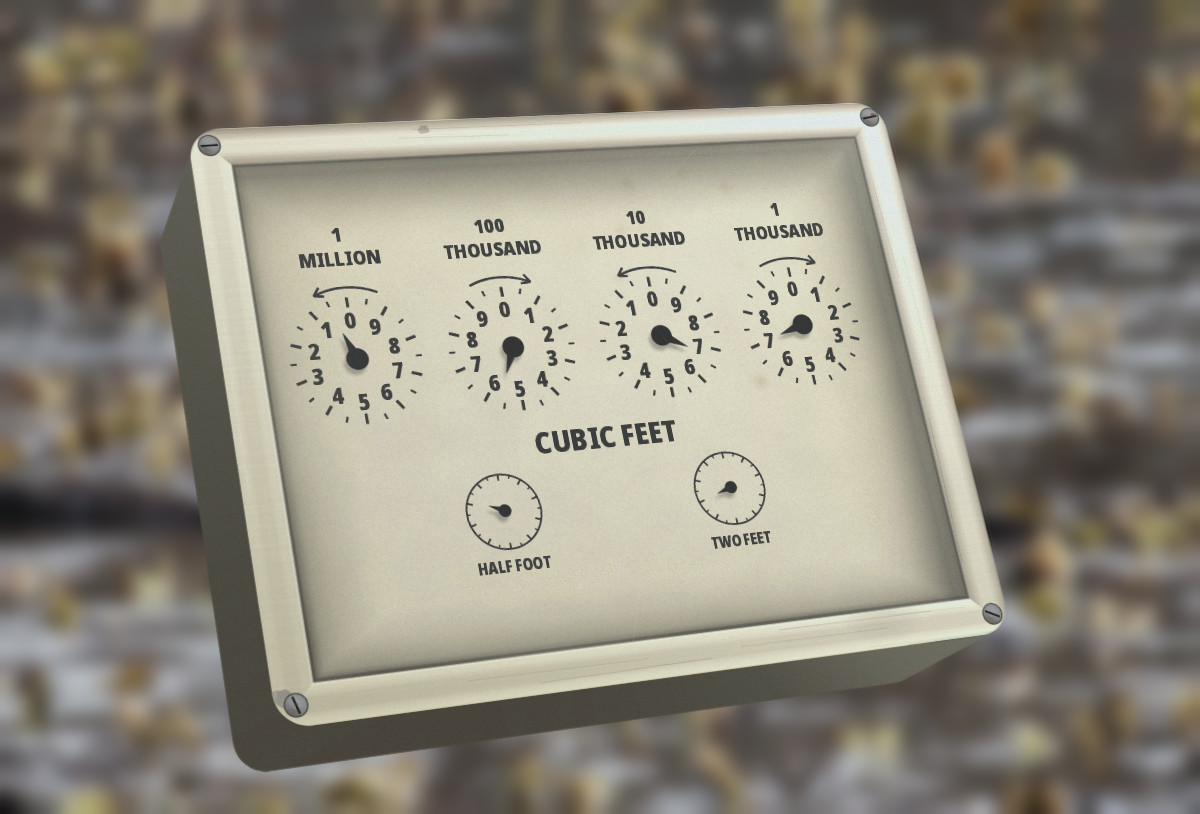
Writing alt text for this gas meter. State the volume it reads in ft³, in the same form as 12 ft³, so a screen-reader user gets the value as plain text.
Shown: 56700 ft³
